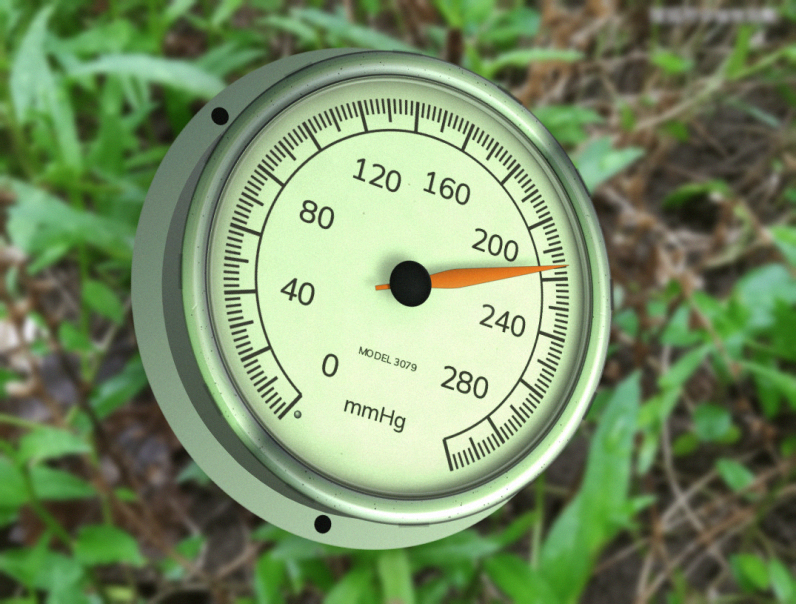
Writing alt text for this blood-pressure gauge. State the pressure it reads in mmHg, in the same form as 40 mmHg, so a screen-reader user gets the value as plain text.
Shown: 216 mmHg
